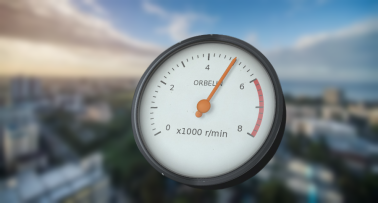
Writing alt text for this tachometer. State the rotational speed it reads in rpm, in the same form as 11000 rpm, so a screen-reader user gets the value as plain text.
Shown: 5000 rpm
